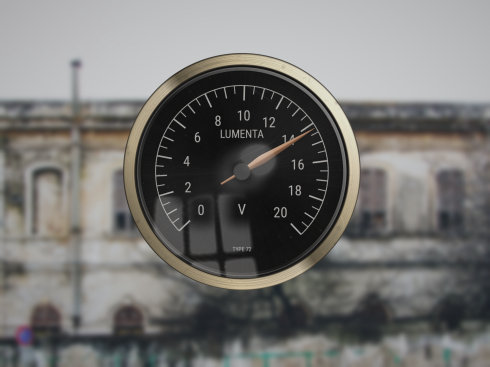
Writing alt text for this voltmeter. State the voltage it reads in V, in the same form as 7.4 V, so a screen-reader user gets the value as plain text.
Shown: 14.25 V
